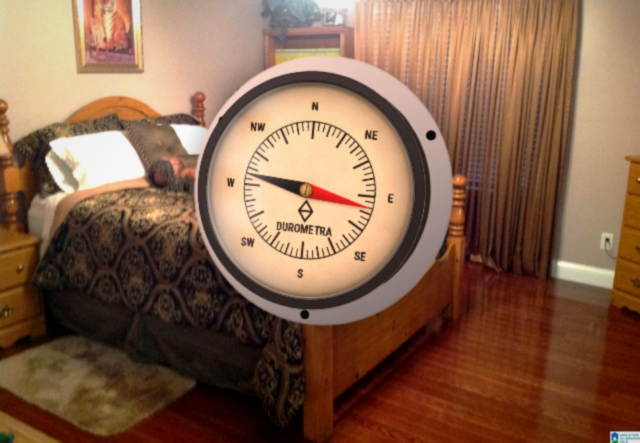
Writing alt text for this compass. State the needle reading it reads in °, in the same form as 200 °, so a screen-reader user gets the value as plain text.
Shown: 100 °
